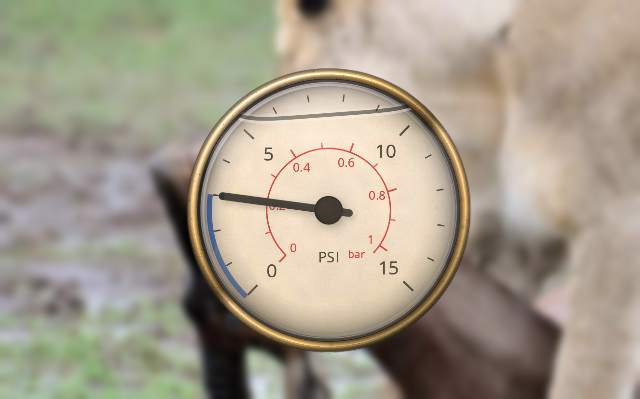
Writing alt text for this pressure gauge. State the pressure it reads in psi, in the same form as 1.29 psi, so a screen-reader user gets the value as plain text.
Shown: 3 psi
